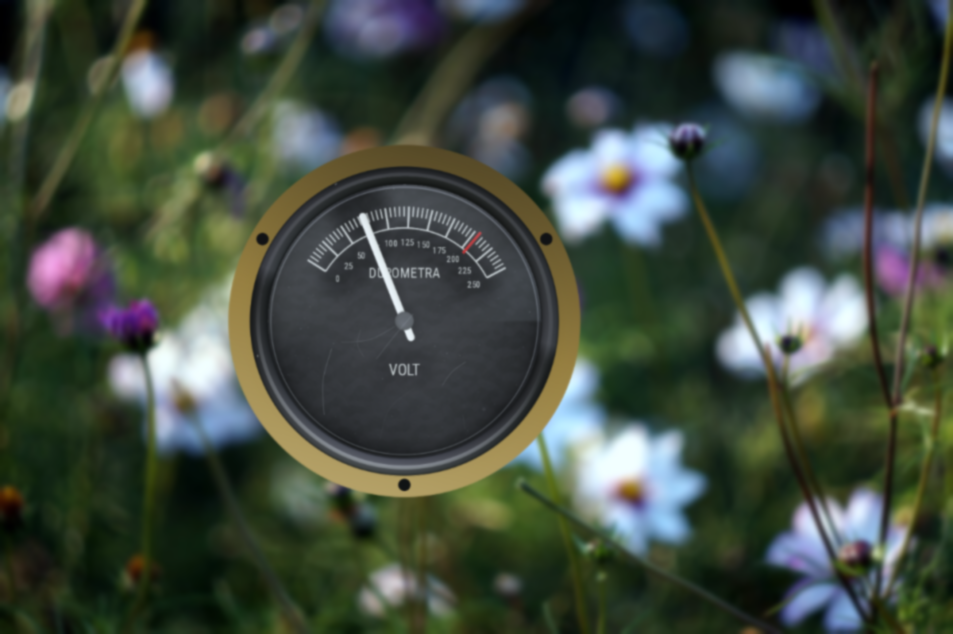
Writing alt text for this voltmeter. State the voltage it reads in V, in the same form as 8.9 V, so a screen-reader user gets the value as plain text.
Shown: 75 V
